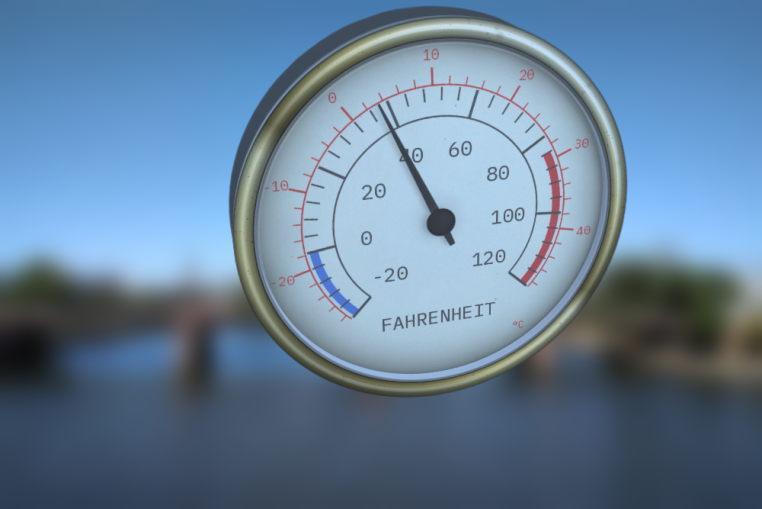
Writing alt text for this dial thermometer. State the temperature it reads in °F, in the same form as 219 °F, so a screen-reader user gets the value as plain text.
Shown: 38 °F
